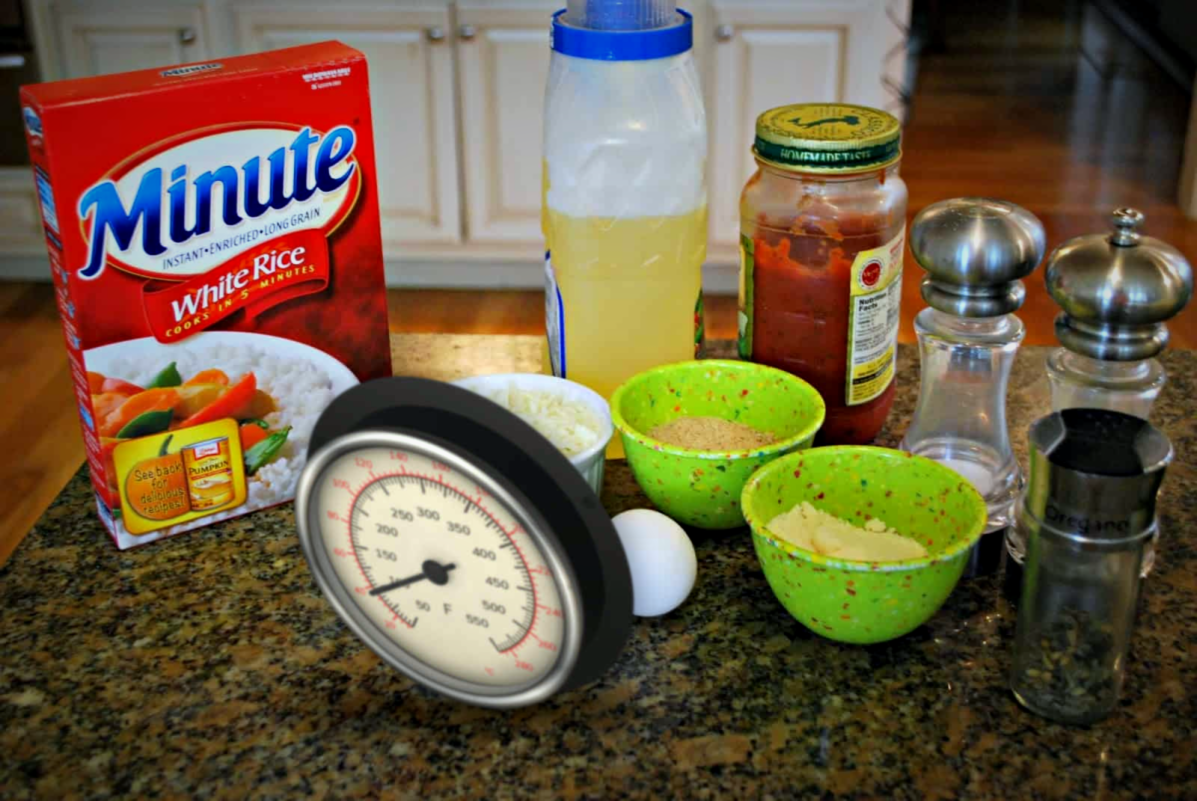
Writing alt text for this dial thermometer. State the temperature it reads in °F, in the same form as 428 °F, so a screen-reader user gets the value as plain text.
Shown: 100 °F
